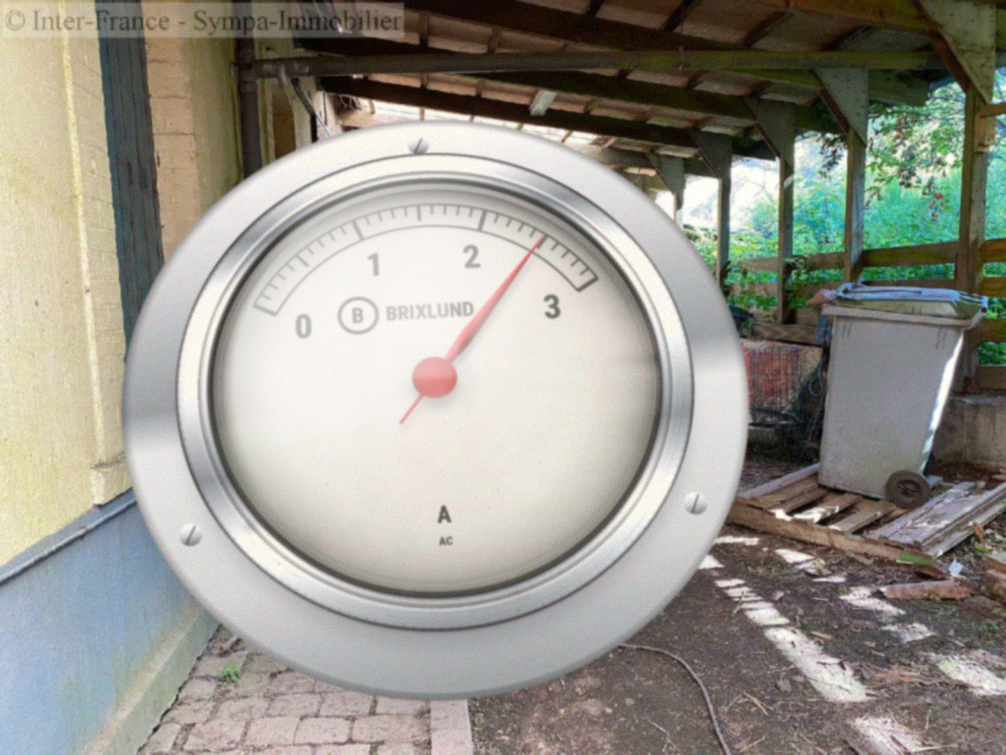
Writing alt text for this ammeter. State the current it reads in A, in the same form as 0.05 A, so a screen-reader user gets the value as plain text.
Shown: 2.5 A
